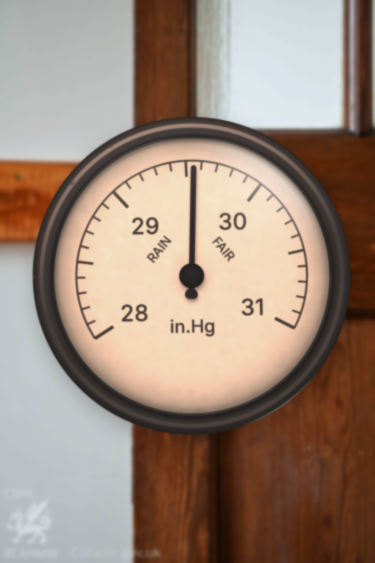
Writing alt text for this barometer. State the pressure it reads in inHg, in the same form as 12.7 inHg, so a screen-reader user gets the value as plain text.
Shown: 29.55 inHg
